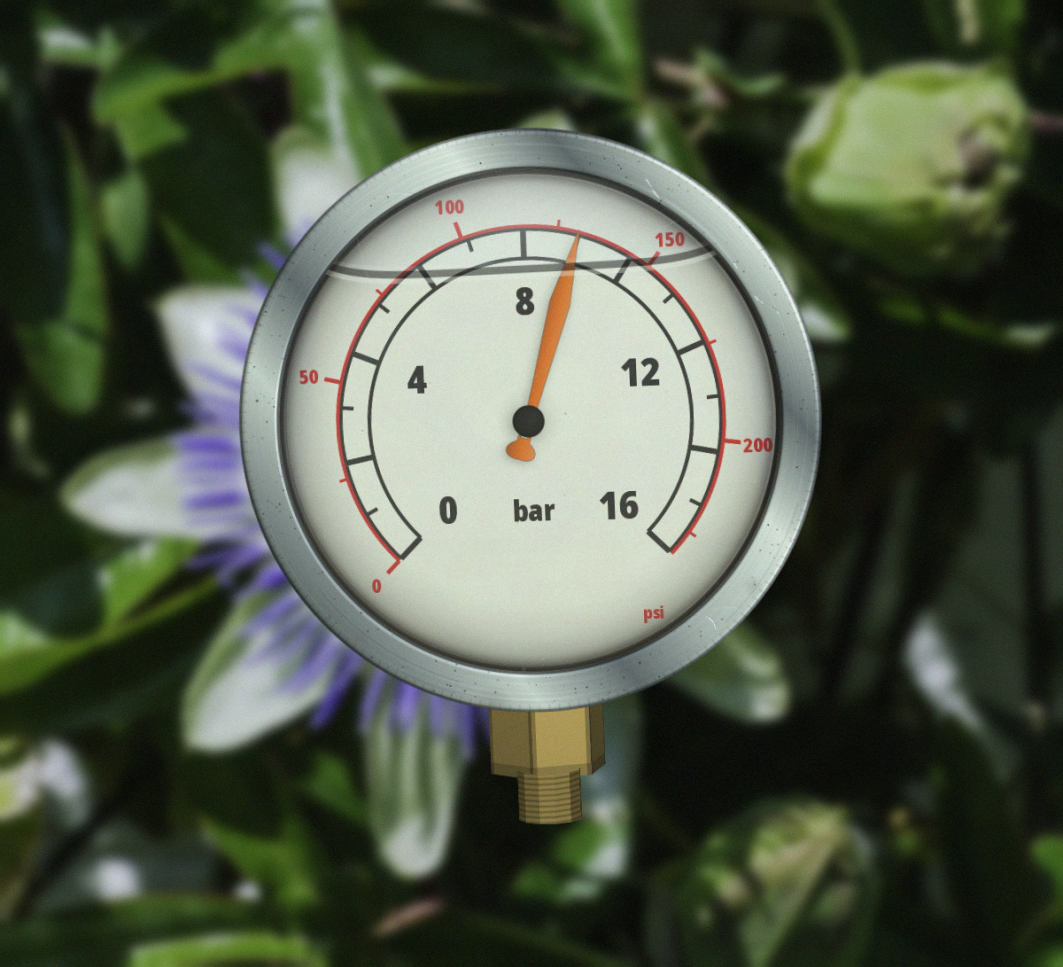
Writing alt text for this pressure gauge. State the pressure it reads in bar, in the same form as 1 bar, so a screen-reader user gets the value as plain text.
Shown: 9 bar
